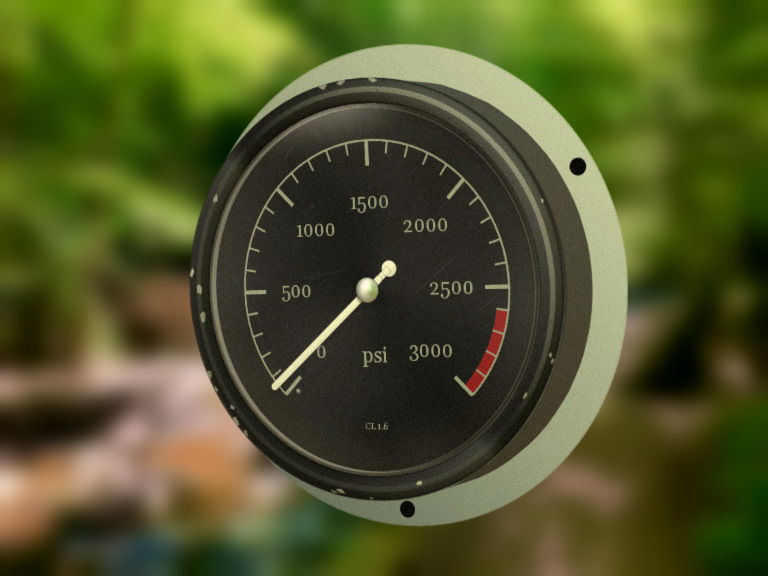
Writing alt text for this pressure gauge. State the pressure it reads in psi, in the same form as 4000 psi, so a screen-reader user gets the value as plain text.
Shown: 50 psi
